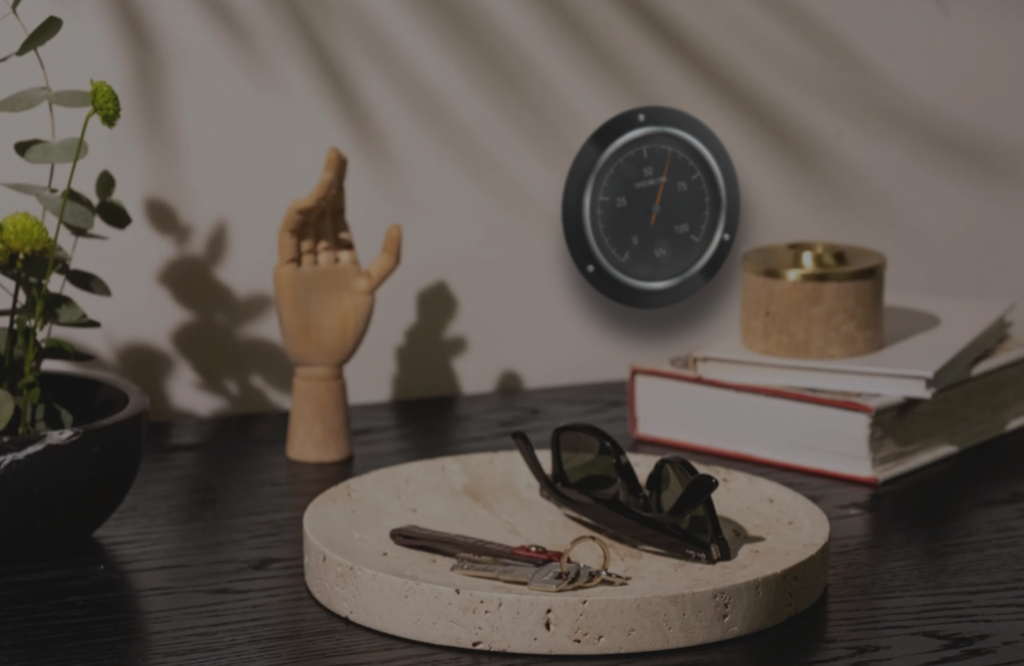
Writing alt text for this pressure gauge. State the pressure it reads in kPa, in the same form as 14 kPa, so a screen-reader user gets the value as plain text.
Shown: 60 kPa
